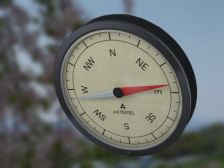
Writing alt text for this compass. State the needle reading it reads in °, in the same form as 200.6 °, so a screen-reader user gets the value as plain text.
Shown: 80 °
